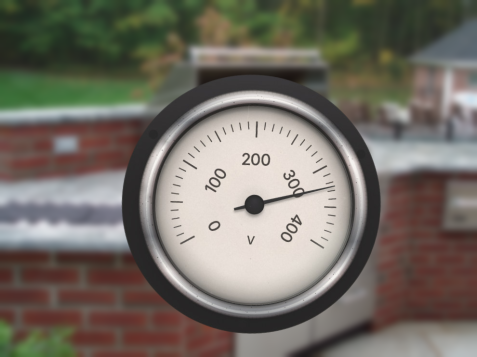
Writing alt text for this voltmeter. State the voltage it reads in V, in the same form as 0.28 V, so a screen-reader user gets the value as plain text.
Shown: 325 V
